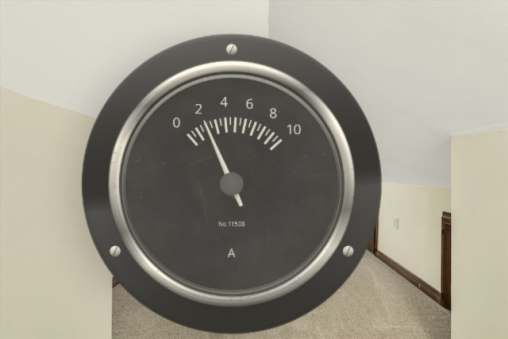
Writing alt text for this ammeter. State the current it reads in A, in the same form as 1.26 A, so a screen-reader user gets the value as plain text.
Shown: 2 A
